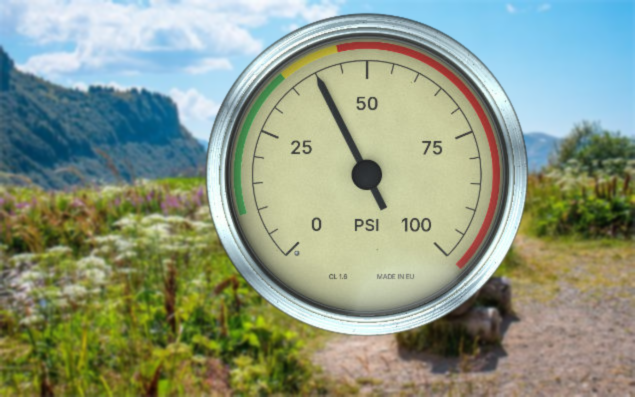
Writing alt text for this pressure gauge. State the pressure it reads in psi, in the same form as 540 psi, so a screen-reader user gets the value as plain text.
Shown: 40 psi
